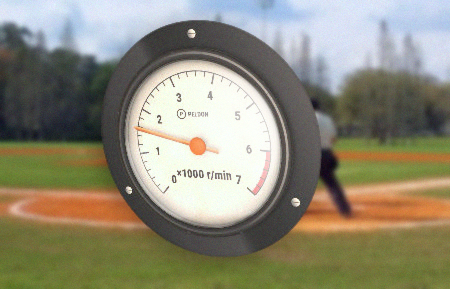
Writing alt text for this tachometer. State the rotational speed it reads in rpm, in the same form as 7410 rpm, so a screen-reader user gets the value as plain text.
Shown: 1600 rpm
